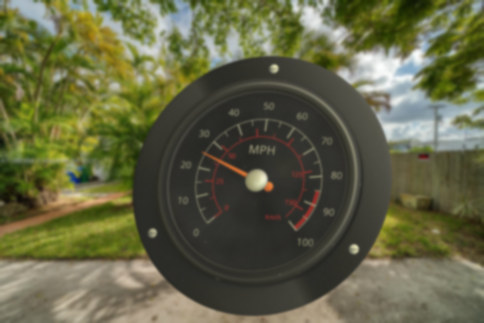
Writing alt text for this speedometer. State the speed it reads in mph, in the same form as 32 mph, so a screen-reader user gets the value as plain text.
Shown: 25 mph
